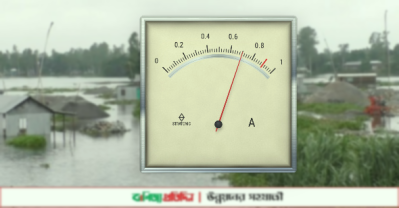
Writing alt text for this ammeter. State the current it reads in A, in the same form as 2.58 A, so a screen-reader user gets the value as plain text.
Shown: 0.7 A
